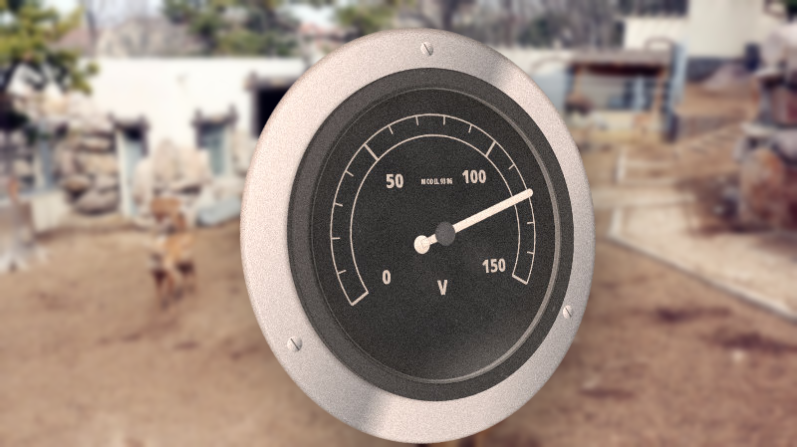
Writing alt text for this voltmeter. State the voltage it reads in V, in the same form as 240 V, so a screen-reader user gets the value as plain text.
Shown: 120 V
